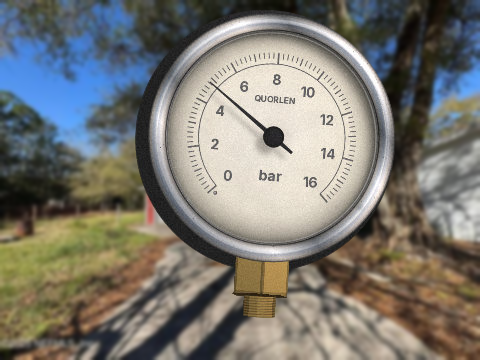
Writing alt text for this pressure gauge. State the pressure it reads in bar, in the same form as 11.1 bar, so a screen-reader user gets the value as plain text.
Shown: 4.8 bar
